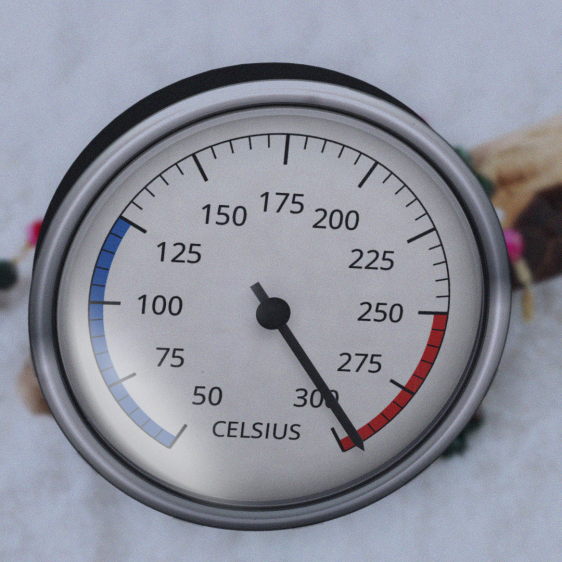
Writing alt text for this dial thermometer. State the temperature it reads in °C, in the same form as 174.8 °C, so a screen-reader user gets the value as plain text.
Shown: 295 °C
